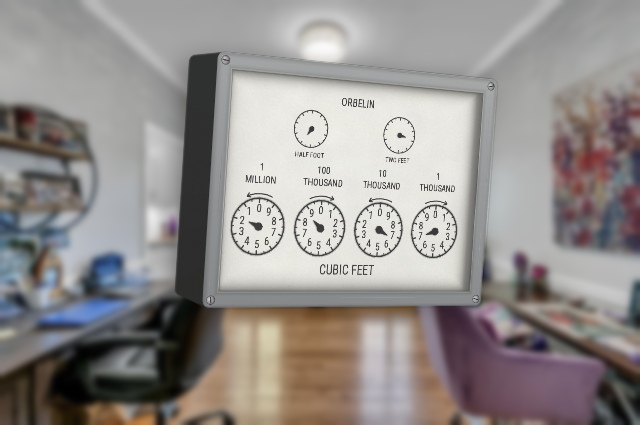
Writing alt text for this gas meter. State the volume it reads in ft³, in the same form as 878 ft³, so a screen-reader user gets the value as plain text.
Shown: 186700 ft³
